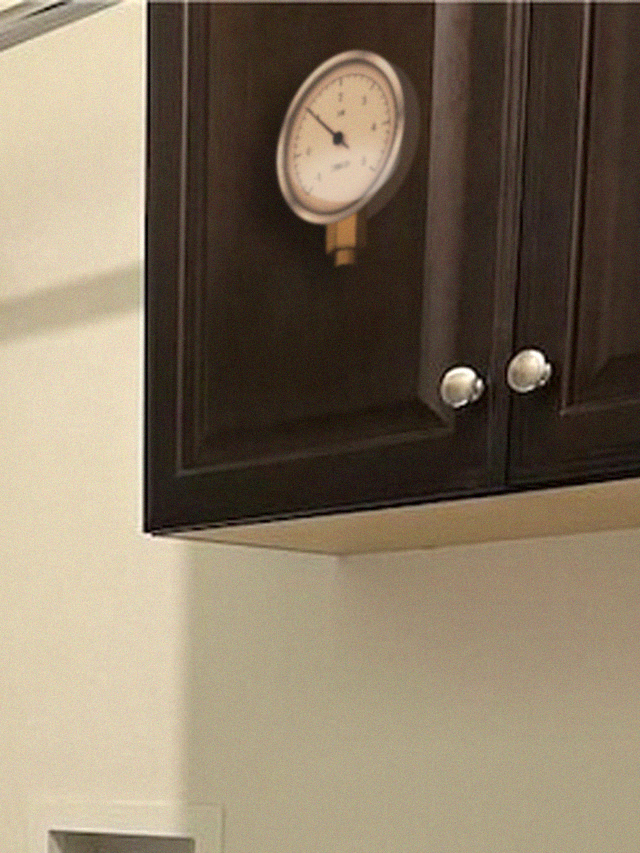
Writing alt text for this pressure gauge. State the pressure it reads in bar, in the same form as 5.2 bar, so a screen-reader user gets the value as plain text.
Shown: 1 bar
